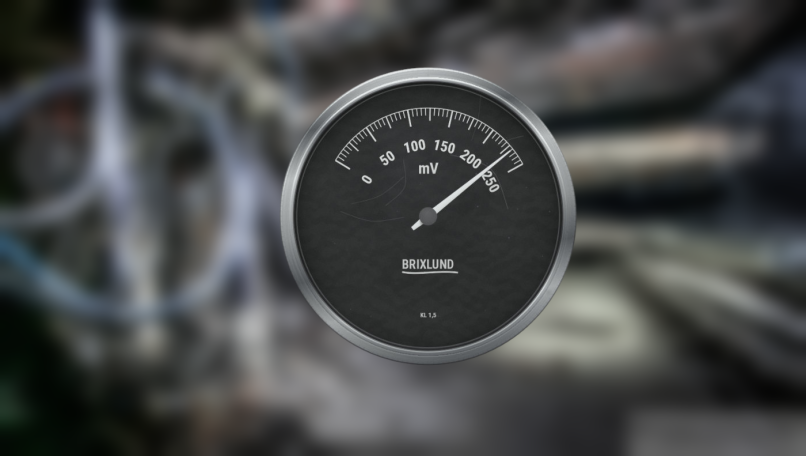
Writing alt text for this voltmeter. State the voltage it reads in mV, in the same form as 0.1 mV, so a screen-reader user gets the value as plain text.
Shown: 230 mV
